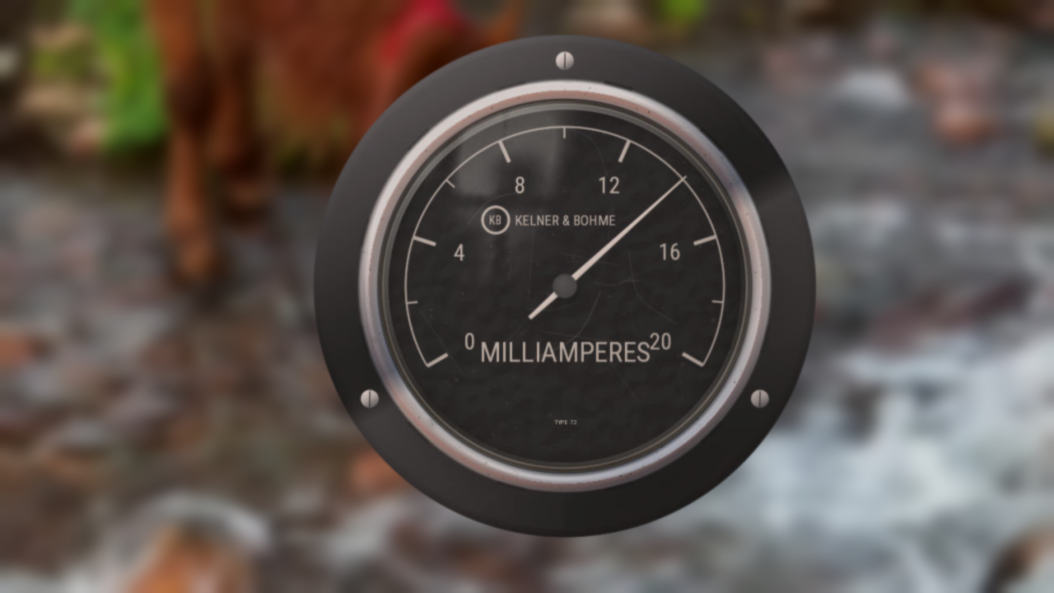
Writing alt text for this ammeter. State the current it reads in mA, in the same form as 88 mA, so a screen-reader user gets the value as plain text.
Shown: 14 mA
